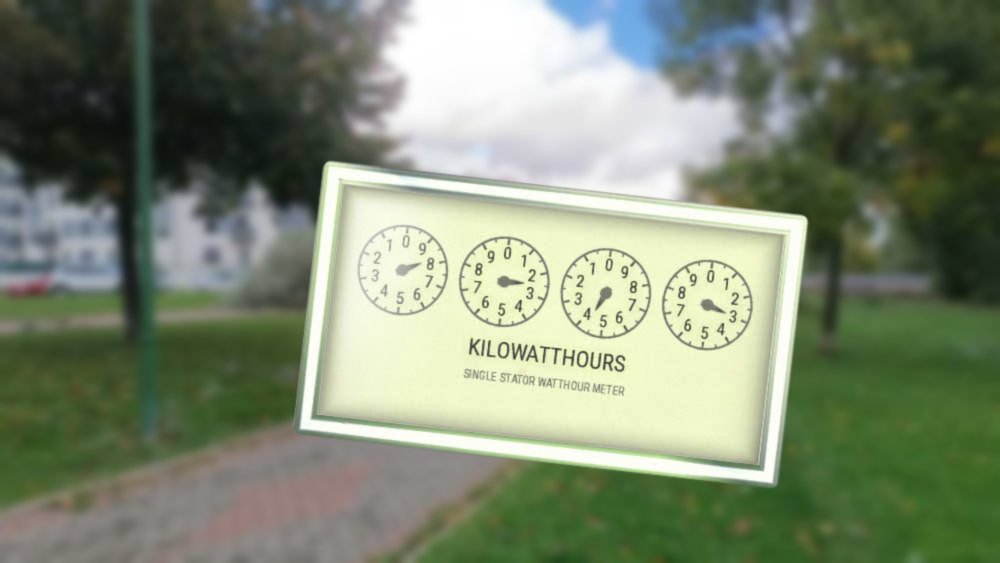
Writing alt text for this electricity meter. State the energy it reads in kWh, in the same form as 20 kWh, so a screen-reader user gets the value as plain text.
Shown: 8243 kWh
